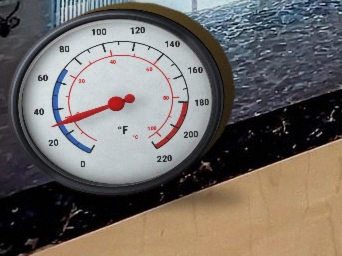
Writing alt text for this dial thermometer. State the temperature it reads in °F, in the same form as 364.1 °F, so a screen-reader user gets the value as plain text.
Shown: 30 °F
